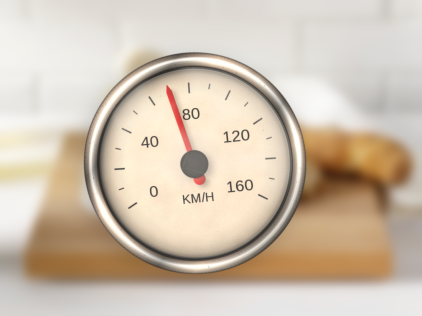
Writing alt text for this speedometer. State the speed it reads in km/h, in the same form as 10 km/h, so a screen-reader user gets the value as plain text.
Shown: 70 km/h
